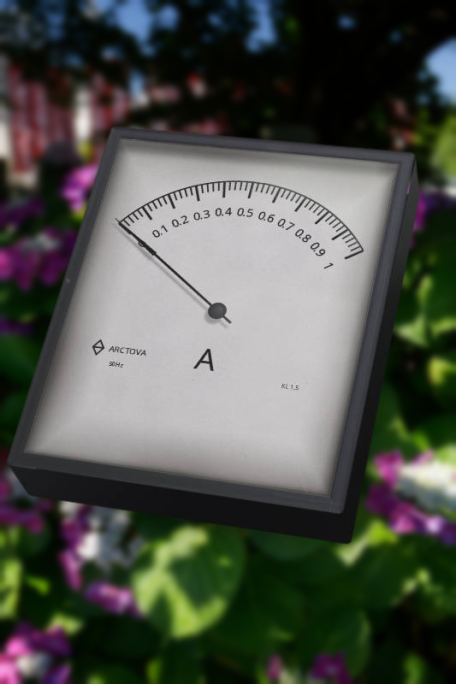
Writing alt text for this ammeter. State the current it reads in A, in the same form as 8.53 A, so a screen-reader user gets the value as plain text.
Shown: 0 A
